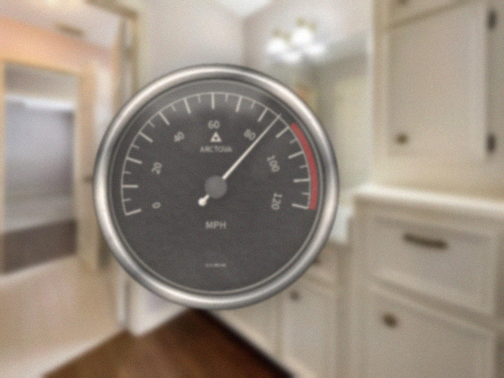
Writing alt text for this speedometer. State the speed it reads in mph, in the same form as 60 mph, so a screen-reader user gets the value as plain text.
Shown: 85 mph
